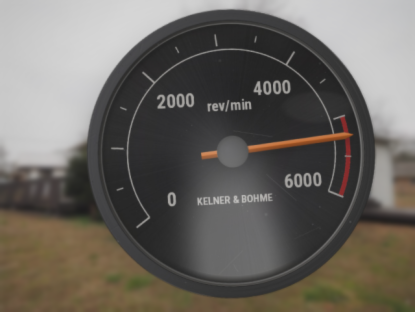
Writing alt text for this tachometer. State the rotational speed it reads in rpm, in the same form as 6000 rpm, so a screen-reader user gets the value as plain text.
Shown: 5250 rpm
